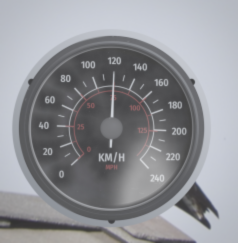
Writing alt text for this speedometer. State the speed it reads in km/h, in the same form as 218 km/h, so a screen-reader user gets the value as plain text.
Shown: 120 km/h
